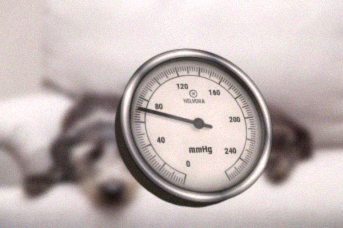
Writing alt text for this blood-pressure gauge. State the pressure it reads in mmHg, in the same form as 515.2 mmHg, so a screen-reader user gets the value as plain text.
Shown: 70 mmHg
